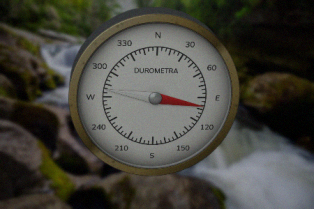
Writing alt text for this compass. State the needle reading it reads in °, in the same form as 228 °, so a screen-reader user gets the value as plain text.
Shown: 100 °
